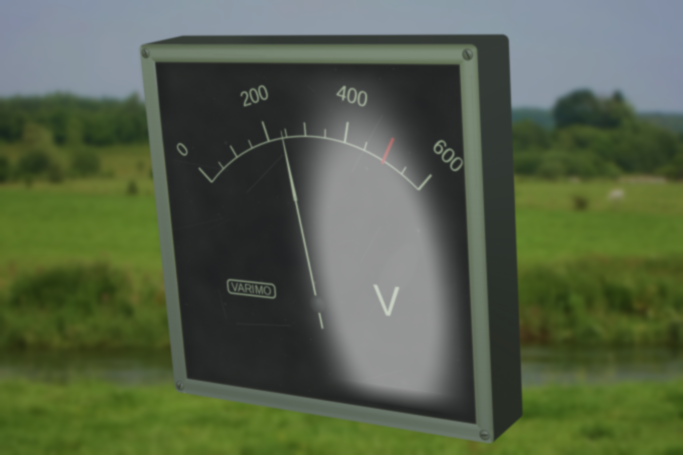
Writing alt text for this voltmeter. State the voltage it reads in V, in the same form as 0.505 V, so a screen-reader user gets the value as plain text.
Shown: 250 V
